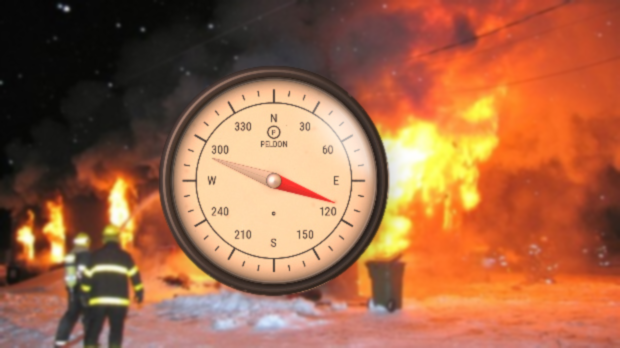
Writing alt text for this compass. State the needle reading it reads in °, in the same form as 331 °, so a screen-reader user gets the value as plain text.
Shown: 110 °
